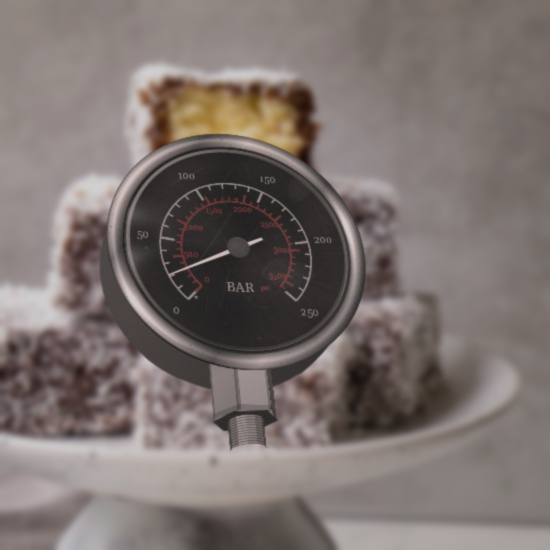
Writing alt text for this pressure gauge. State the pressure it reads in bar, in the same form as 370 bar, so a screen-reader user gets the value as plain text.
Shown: 20 bar
